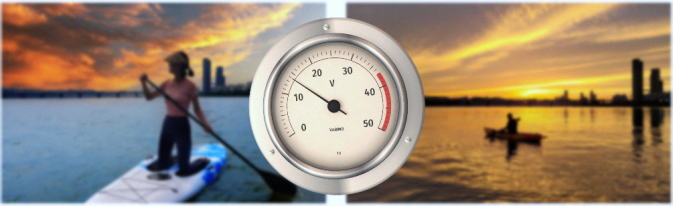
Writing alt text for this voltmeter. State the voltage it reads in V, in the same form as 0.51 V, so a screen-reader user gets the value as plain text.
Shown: 14 V
